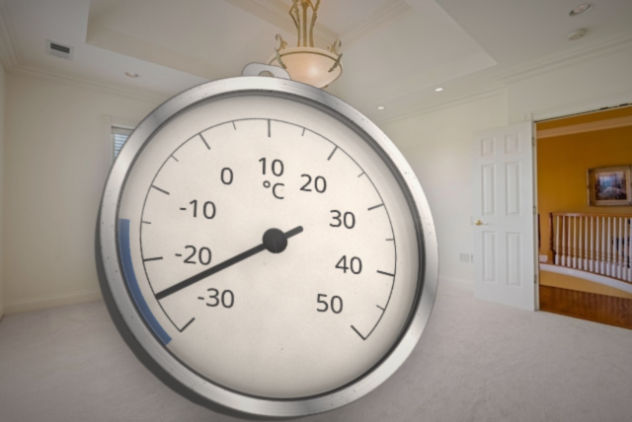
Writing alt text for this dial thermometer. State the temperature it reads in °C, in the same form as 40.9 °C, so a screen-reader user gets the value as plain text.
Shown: -25 °C
